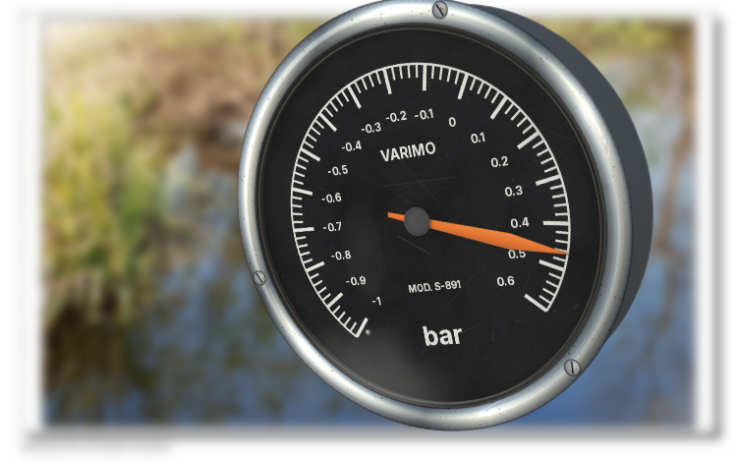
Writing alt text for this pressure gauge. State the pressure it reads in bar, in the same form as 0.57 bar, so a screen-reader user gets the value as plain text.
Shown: 0.46 bar
